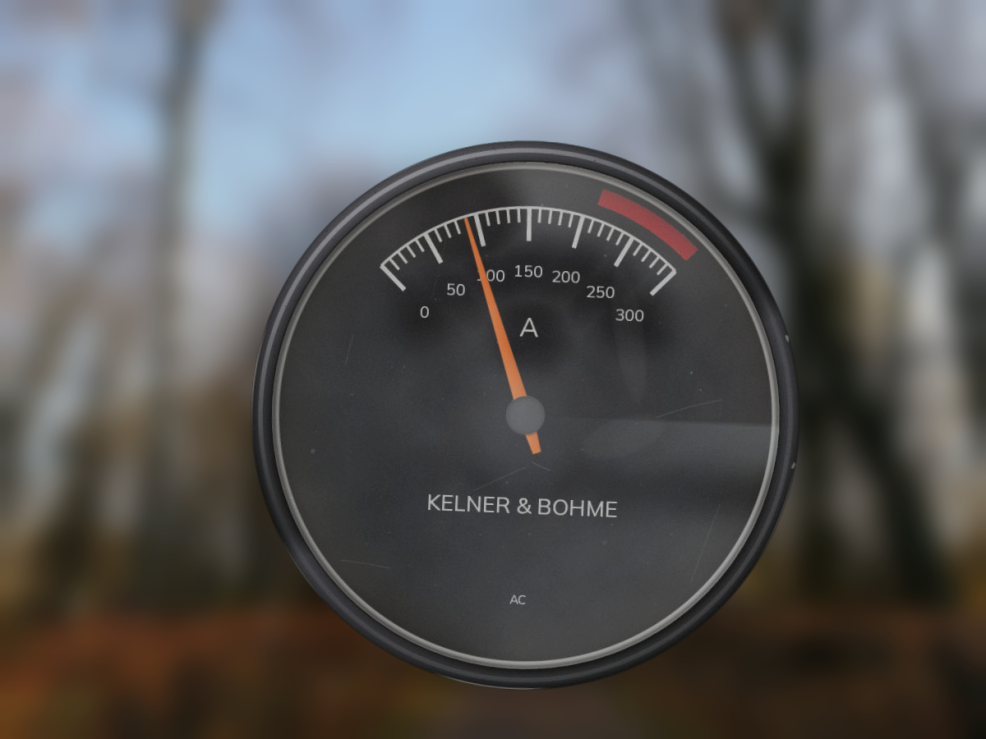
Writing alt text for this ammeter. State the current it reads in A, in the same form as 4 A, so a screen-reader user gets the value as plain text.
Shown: 90 A
